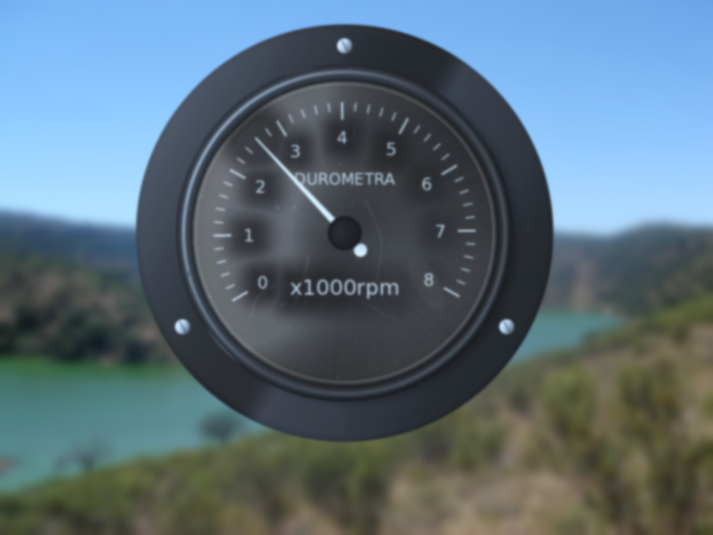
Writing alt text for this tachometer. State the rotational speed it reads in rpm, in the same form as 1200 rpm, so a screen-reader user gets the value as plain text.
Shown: 2600 rpm
